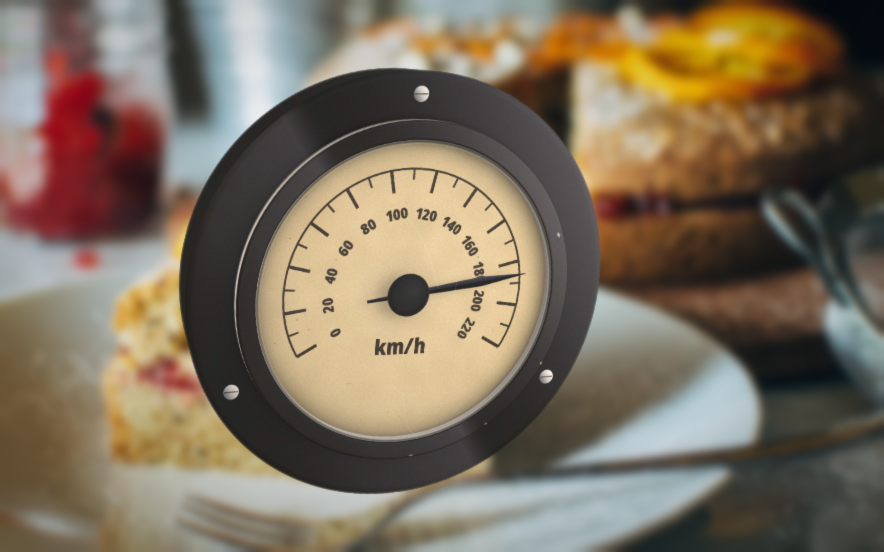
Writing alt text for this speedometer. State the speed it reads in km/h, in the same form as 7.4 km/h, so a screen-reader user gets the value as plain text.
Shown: 185 km/h
